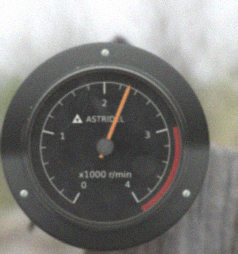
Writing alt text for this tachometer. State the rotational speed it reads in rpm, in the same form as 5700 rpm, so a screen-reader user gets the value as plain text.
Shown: 2300 rpm
